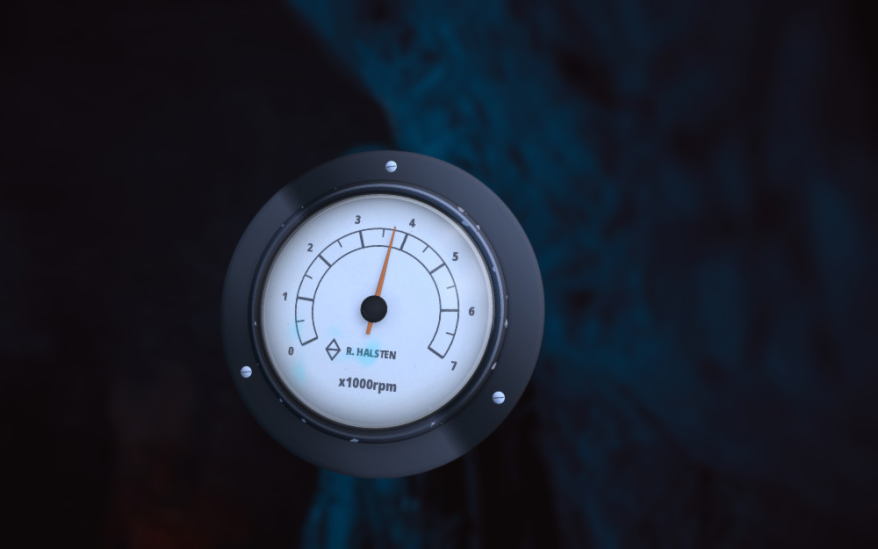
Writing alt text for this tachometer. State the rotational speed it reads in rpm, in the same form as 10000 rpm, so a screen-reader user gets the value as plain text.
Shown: 3750 rpm
